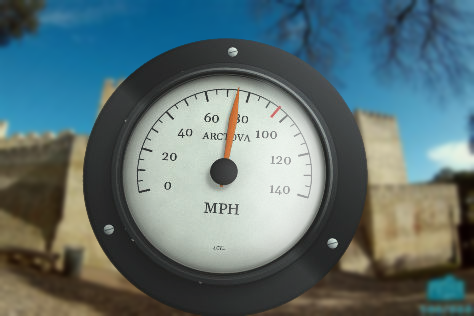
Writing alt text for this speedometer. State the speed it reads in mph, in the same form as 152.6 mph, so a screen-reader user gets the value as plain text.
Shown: 75 mph
